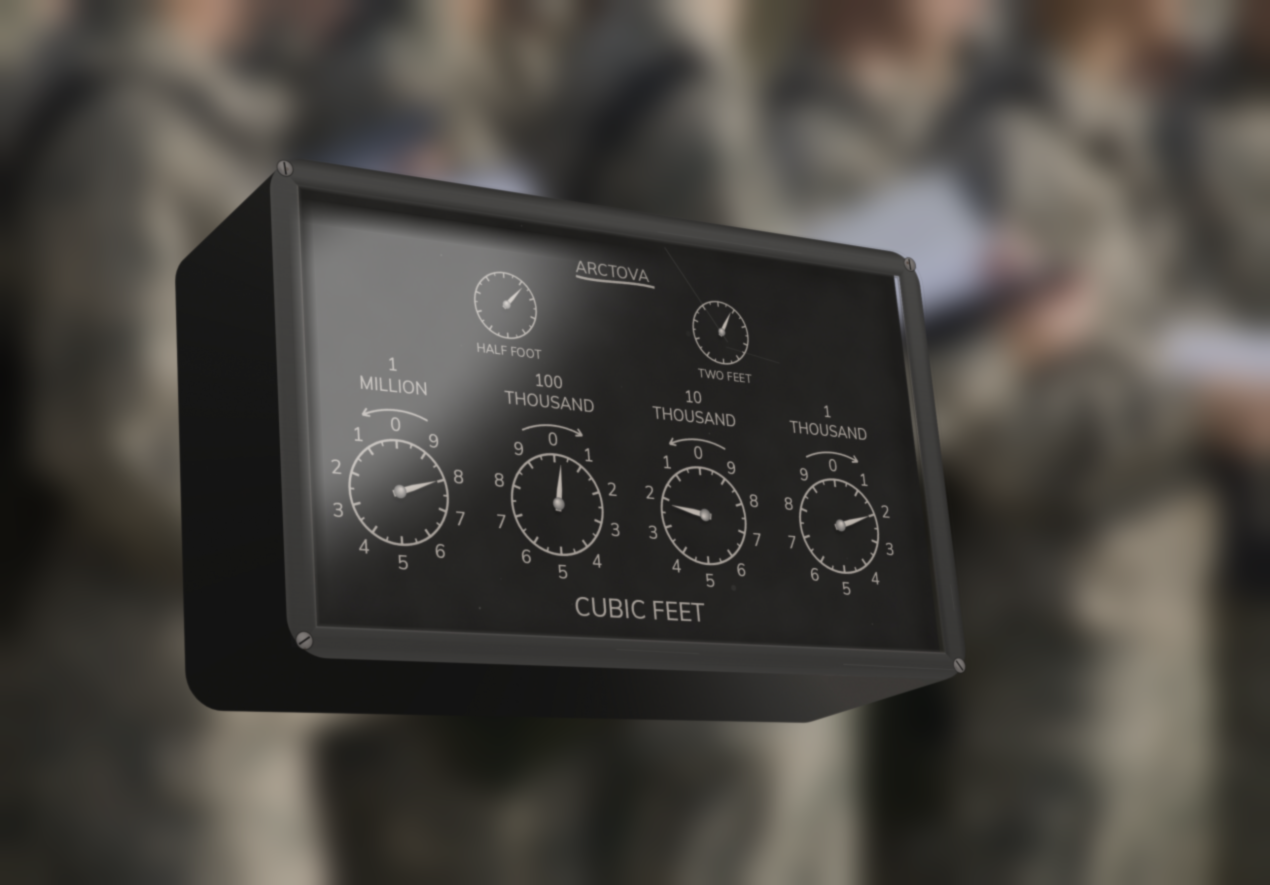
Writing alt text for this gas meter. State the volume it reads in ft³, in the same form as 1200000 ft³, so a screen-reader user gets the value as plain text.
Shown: 802200 ft³
